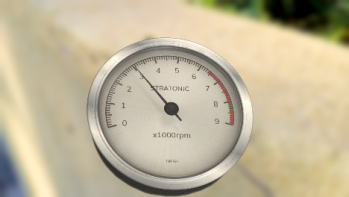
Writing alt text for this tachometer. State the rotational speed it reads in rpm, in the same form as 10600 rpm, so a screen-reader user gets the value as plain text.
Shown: 3000 rpm
